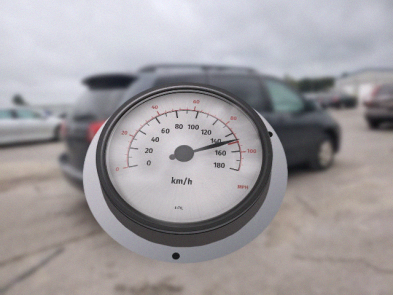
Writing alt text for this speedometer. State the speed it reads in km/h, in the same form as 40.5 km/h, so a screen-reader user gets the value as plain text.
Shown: 150 km/h
